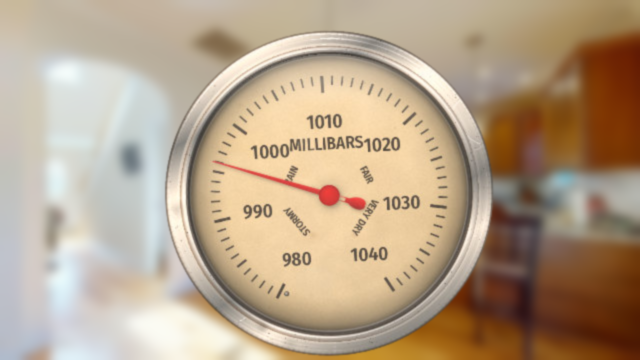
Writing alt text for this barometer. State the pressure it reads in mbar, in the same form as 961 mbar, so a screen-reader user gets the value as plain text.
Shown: 996 mbar
